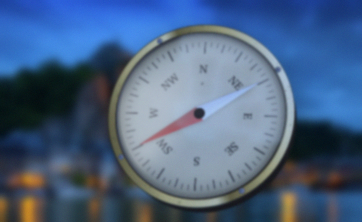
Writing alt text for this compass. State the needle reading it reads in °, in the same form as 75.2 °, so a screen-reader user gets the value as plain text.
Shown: 240 °
